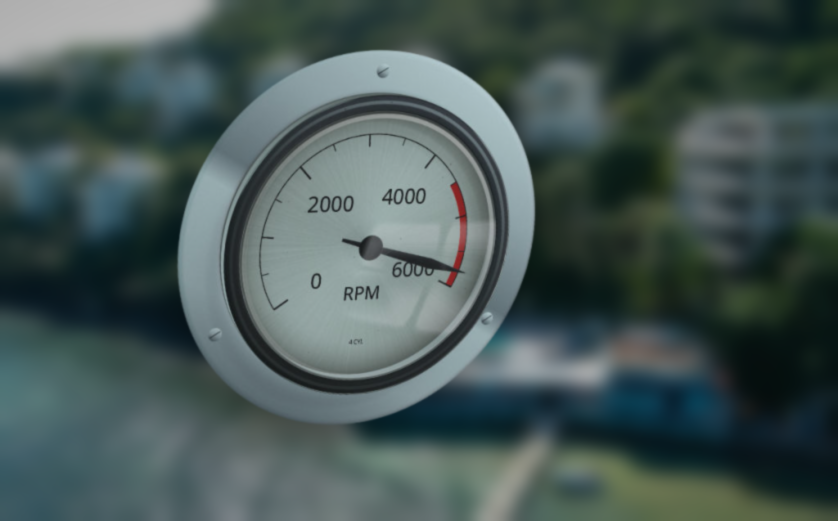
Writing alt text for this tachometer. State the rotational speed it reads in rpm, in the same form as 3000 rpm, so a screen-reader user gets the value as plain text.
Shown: 5750 rpm
